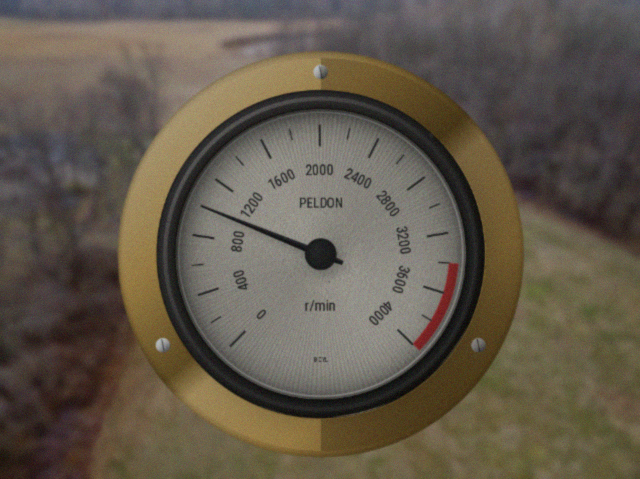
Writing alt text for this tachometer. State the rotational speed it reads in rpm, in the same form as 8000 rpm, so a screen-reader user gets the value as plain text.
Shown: 1000 rpm
